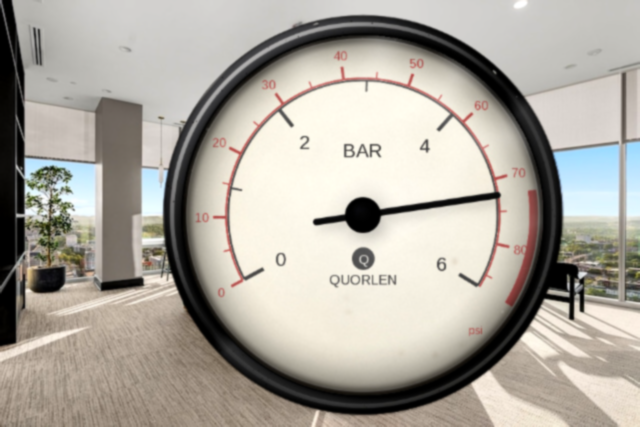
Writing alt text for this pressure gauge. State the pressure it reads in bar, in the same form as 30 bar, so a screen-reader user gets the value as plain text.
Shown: 5 bar
